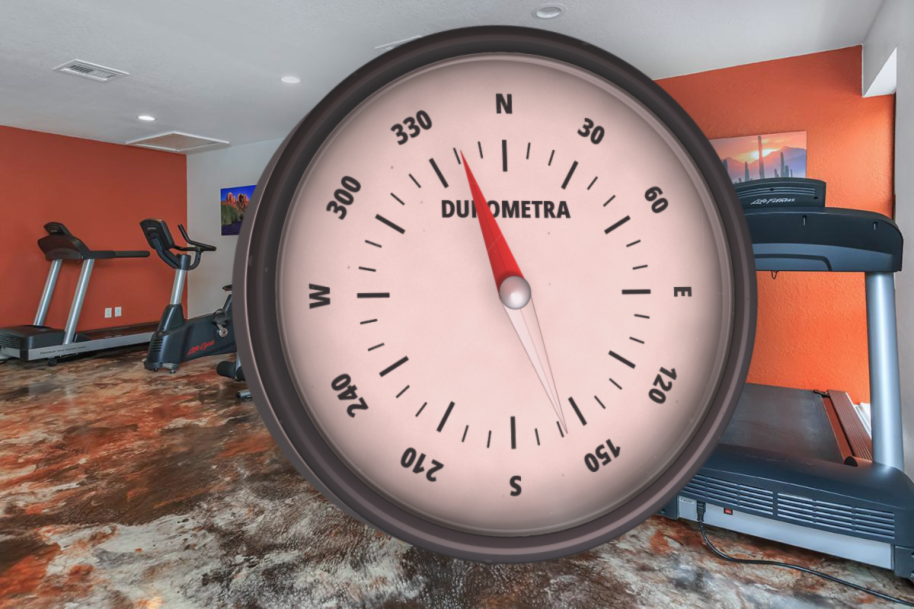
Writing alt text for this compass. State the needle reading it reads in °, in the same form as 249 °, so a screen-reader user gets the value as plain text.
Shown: 340 °
